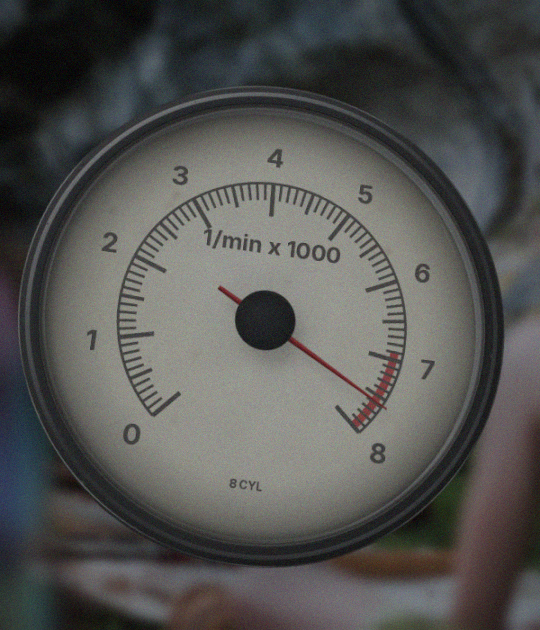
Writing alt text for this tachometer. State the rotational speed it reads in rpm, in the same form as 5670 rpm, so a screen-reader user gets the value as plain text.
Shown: 7600 rpm
